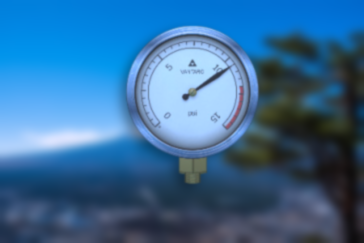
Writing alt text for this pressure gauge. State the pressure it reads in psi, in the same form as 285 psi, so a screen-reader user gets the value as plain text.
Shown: 10.5 psi
